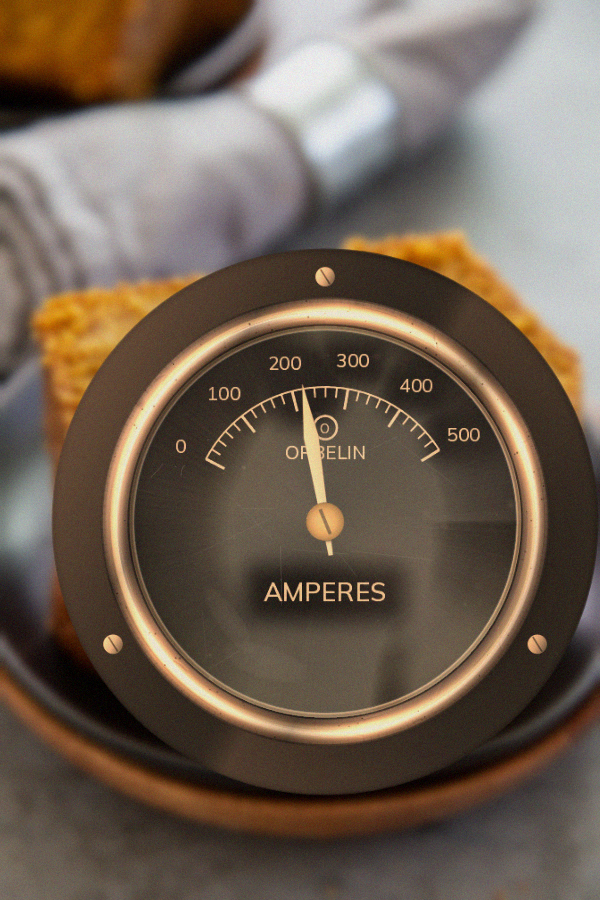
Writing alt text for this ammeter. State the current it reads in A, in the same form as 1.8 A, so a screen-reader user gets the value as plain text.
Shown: 220 A
